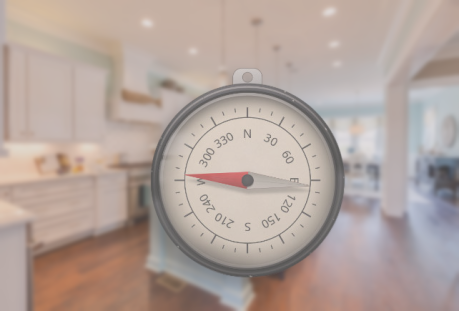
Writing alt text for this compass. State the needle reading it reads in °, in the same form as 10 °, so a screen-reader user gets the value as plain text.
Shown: 275 °
